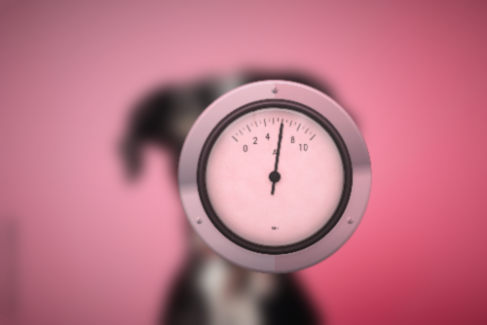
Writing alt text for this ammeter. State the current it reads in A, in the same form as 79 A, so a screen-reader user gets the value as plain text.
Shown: 6 A
